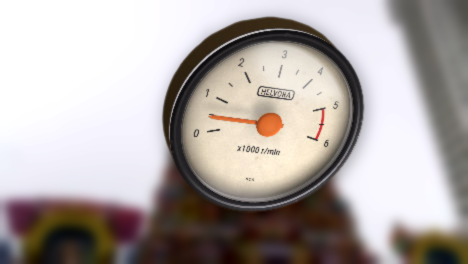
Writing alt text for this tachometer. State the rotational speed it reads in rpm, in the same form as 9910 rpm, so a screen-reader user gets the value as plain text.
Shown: 500 rpm
